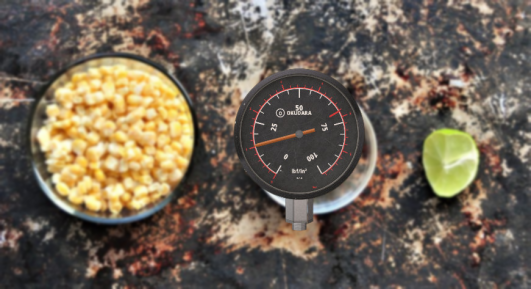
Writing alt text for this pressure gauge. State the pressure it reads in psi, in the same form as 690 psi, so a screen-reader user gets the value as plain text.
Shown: 15 psi
